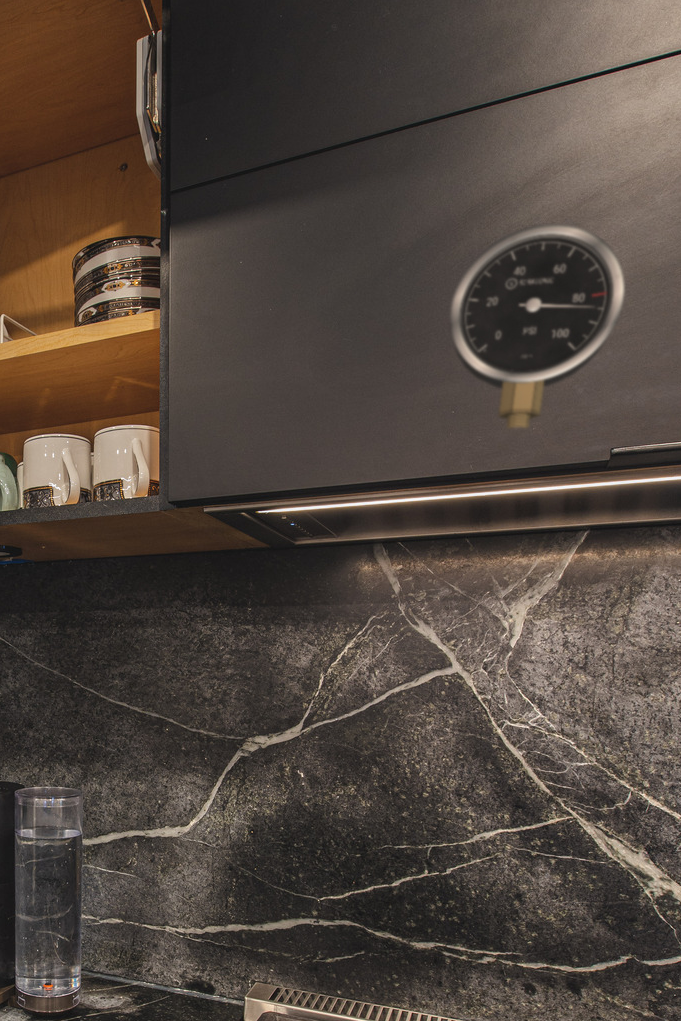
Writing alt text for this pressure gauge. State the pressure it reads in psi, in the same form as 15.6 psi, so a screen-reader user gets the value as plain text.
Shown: 85 psi
